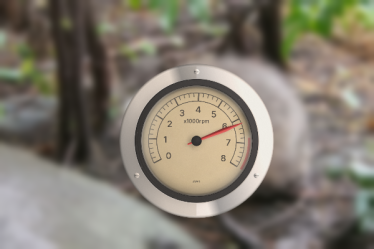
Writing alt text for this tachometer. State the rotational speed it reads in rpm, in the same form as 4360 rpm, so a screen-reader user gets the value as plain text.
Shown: 6200 rpm
